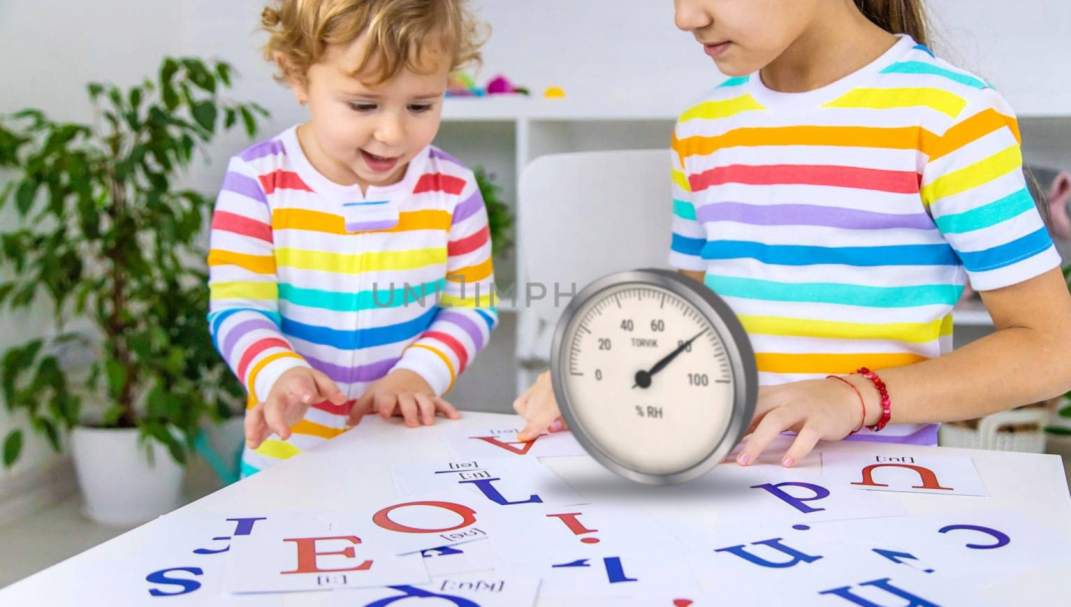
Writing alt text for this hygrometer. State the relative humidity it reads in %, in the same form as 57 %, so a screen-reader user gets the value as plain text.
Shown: 80 %
